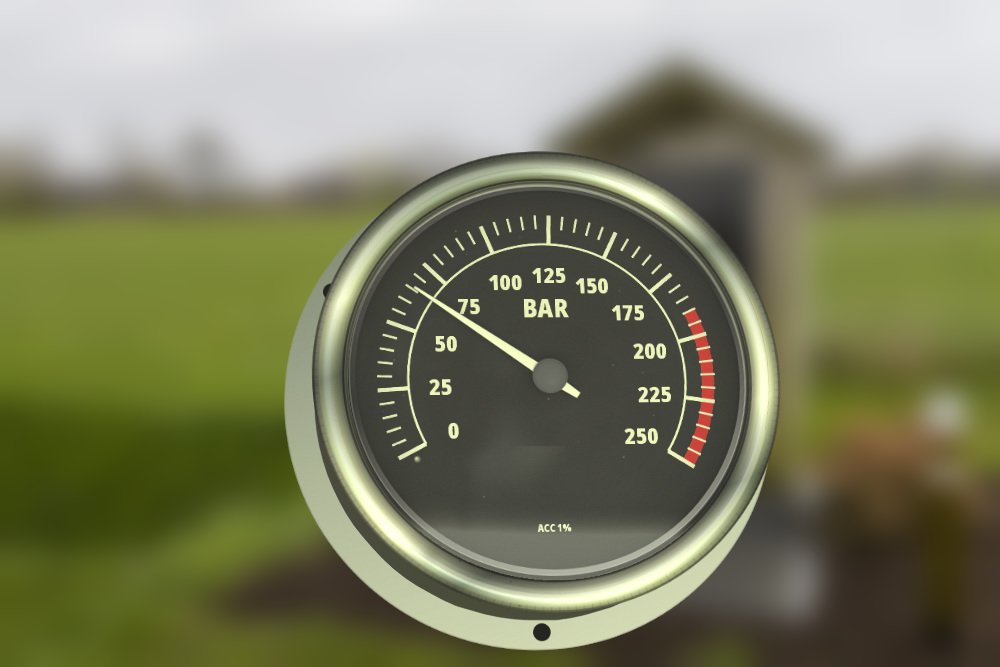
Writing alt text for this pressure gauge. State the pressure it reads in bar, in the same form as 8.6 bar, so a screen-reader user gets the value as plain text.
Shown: 65 bar
